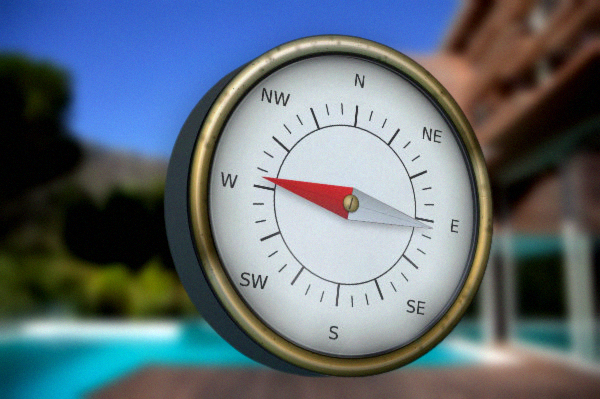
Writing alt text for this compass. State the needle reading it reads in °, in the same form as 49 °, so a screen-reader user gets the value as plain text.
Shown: 275 °
